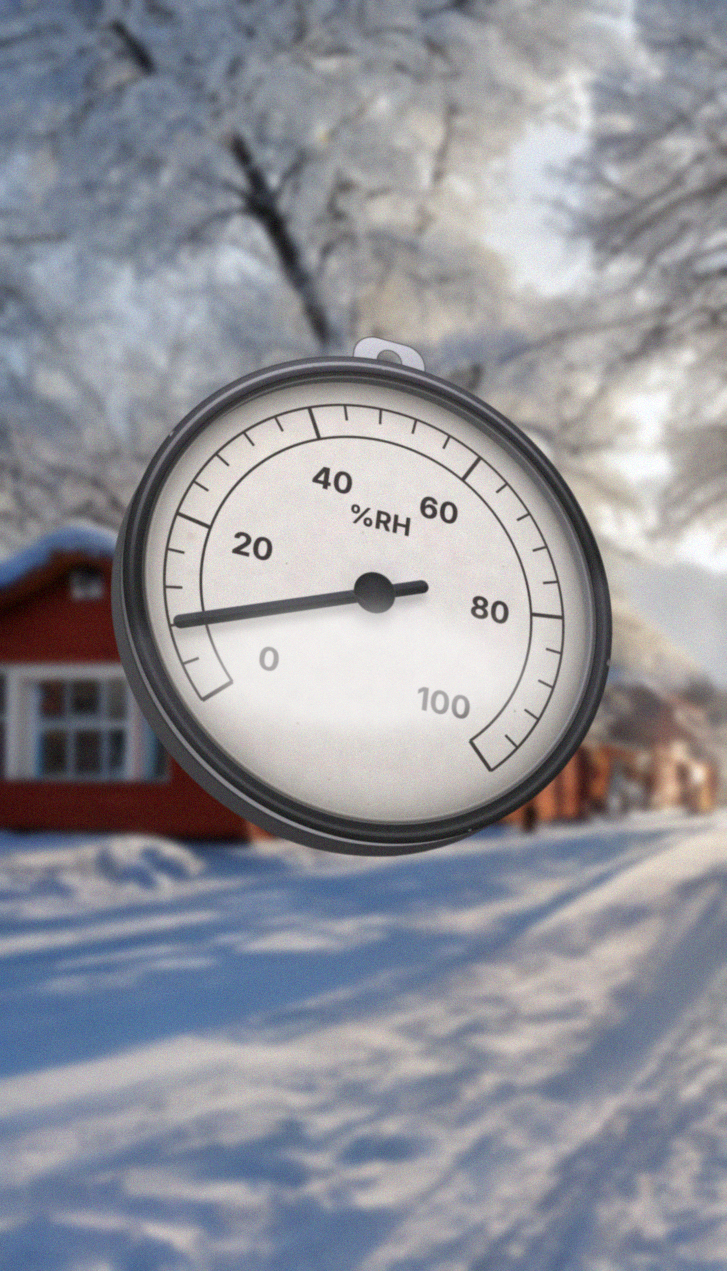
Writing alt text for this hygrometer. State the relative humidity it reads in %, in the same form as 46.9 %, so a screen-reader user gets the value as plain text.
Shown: 8 %
